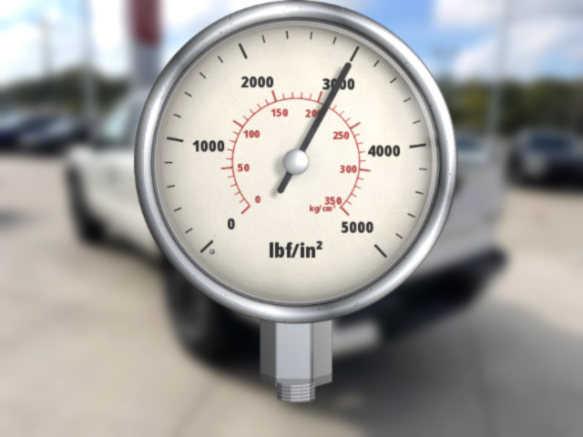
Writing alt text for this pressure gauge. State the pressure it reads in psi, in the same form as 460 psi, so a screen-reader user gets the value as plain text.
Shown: 3000 psi
